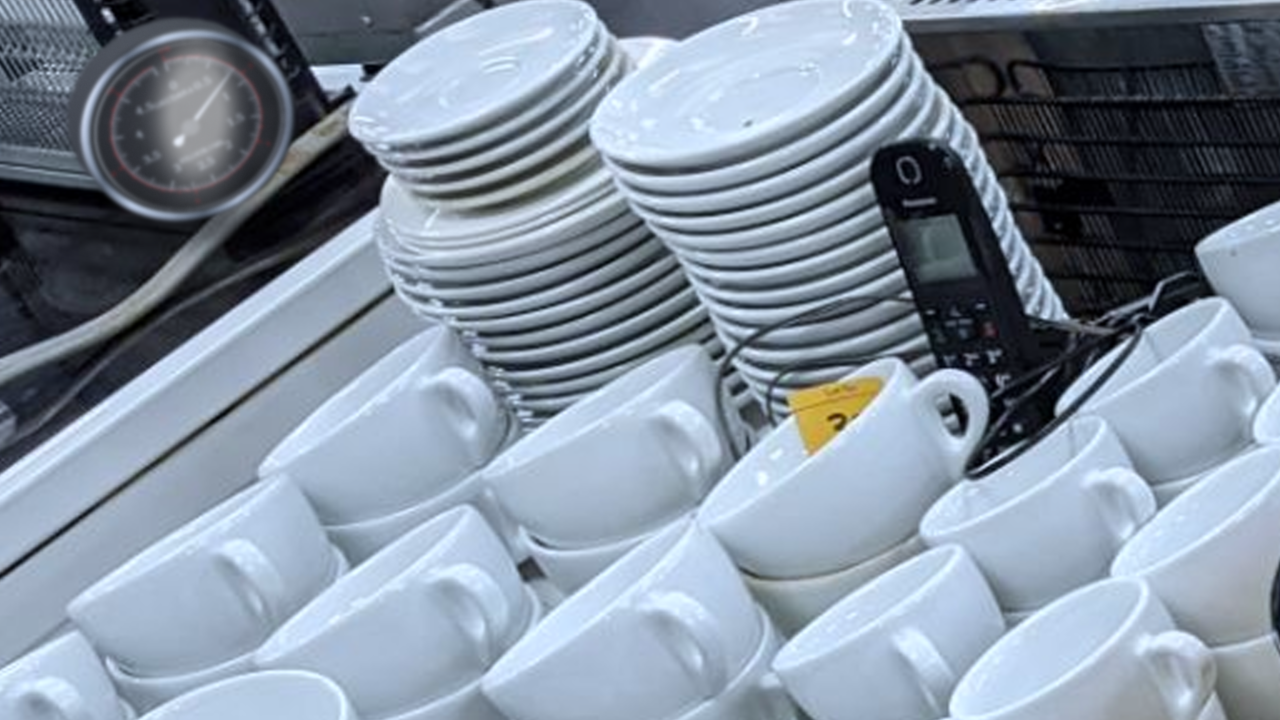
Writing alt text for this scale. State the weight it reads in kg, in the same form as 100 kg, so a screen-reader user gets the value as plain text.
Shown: 0.75 kg
